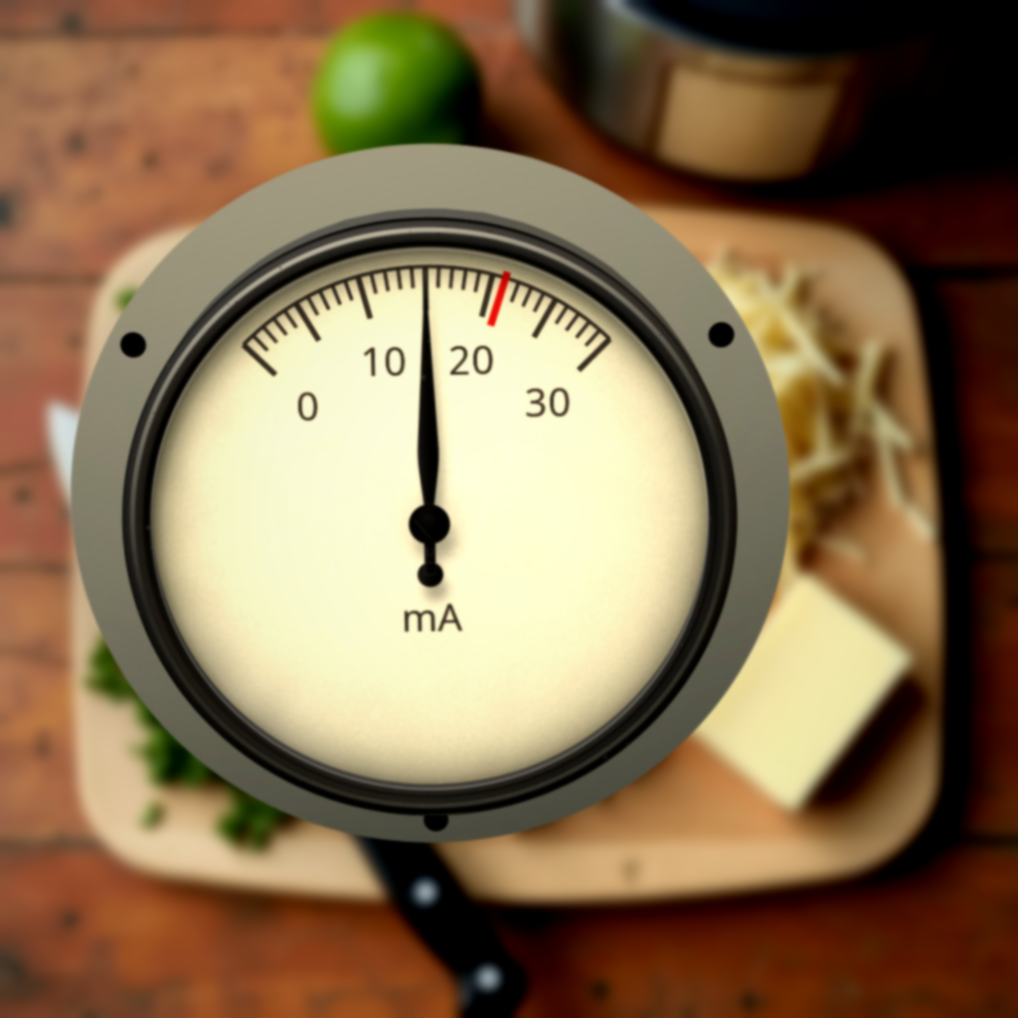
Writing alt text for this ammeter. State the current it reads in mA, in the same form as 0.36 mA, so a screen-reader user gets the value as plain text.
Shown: 15 mA
